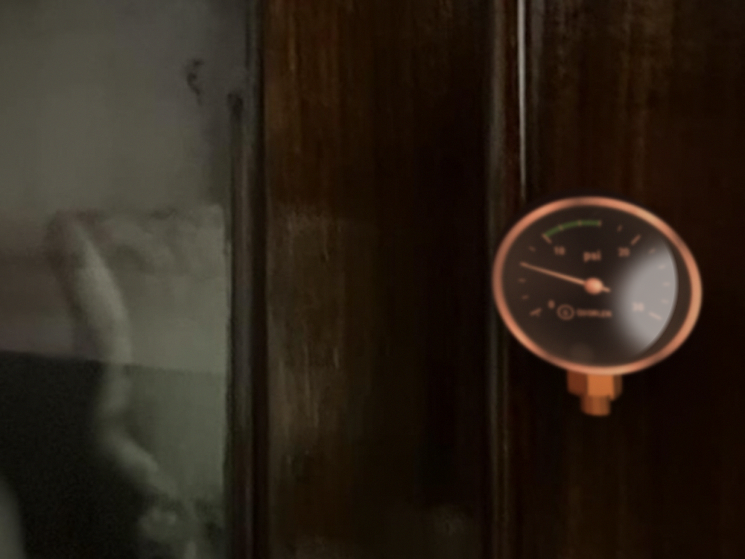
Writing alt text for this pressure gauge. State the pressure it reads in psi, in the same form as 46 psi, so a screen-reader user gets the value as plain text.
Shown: 6 psi
